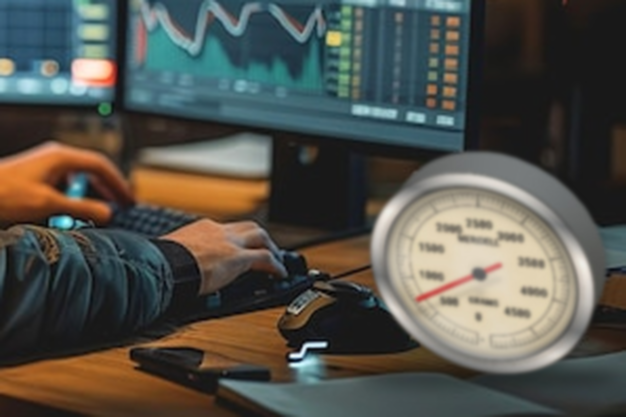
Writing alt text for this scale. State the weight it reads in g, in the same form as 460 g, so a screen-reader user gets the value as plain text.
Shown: 750 g
